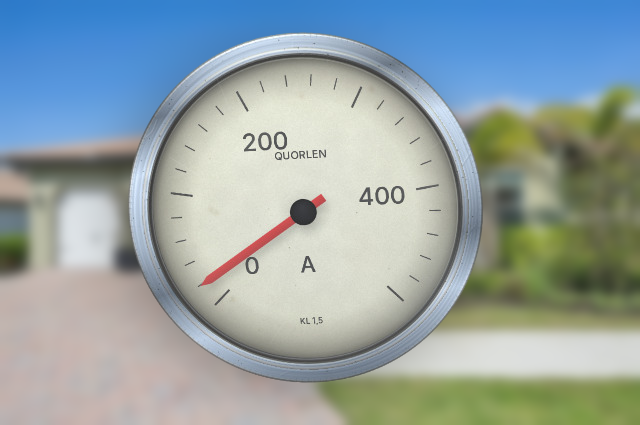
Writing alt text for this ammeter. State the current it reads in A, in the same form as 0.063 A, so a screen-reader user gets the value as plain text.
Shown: 20 A
